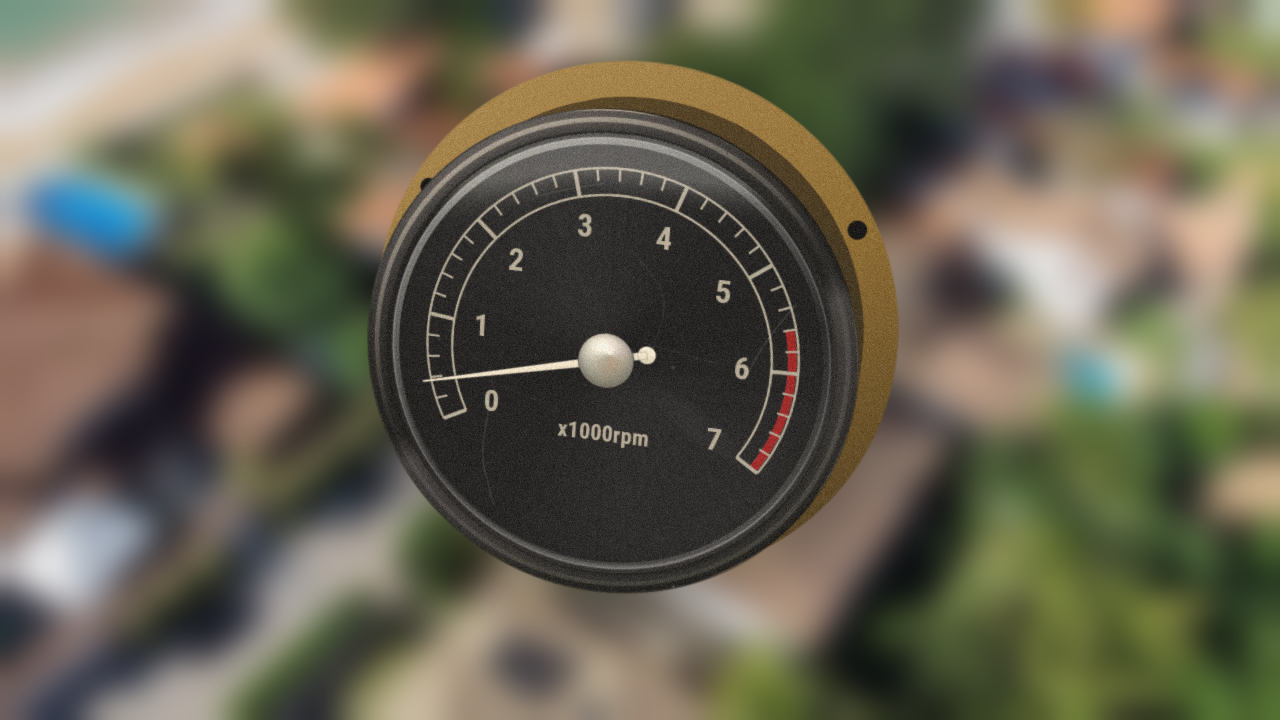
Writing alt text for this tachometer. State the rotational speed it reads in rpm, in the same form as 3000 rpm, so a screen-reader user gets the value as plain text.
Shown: 400 rpm
